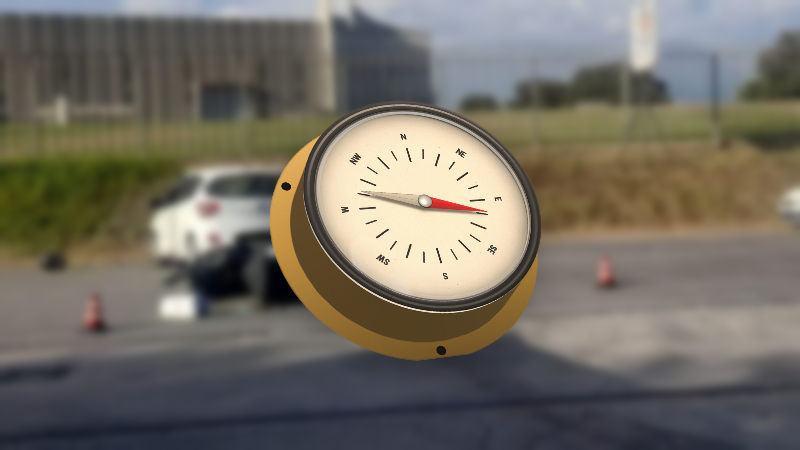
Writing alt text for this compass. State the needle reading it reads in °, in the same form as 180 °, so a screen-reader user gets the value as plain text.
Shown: 105 °
